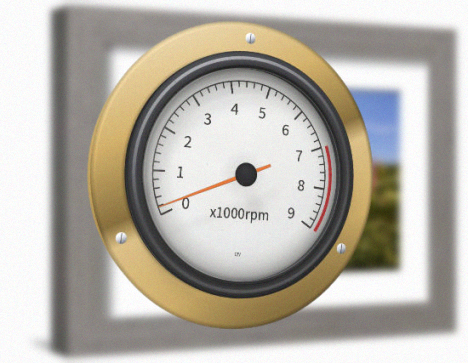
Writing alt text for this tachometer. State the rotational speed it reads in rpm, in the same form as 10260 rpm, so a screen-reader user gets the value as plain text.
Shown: 200 rpm
